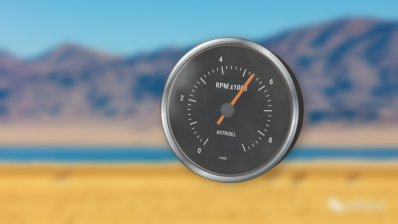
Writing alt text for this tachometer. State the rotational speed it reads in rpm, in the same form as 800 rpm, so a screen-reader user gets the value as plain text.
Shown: 5400 rpm
